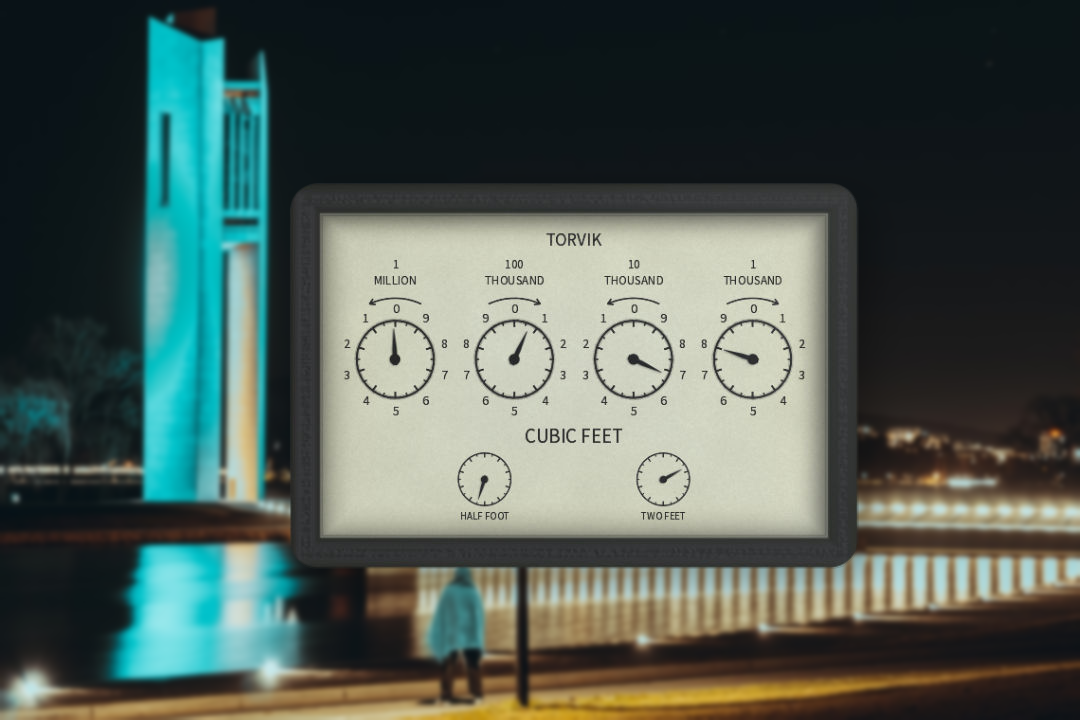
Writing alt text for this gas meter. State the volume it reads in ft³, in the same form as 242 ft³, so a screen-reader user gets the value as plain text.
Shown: 6800 ft³
